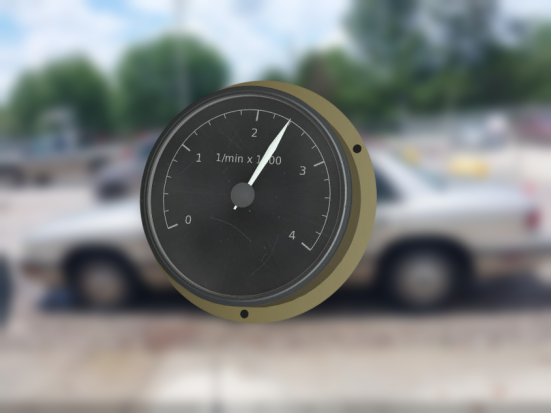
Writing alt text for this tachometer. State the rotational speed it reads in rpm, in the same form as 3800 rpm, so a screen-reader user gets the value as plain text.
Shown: 2400 rpm
